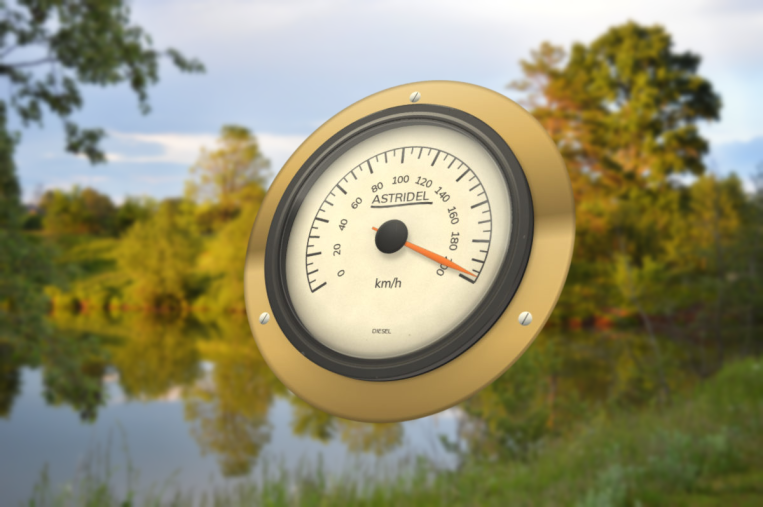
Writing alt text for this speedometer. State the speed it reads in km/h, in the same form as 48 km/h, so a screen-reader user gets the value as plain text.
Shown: 197.5 km/h
